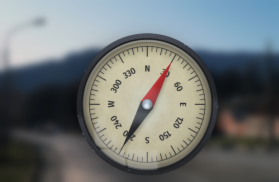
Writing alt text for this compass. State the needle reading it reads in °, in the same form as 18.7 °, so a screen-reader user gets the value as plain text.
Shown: 30 °
